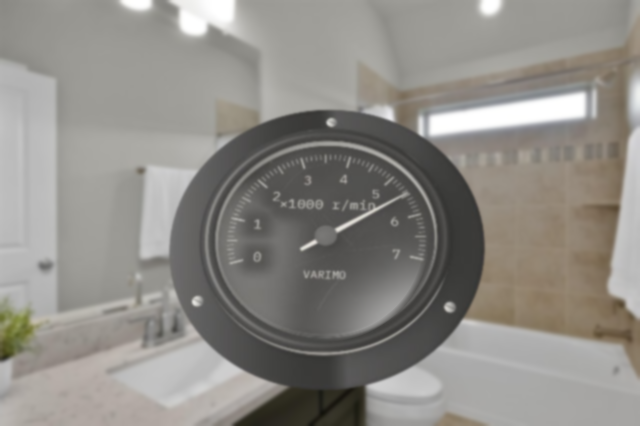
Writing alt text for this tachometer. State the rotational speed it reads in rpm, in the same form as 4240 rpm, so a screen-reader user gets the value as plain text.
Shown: 5500 rpm
